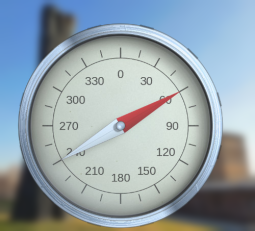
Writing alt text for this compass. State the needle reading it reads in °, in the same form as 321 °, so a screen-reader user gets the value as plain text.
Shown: 60 °
